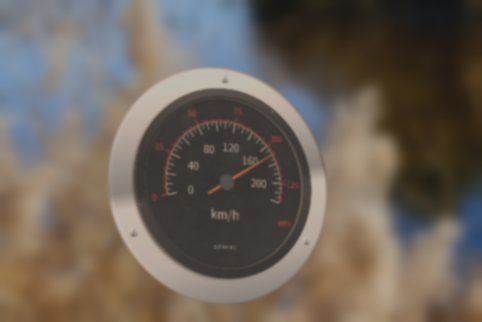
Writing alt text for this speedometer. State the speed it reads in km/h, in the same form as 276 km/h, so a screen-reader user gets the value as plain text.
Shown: 170 km/h
